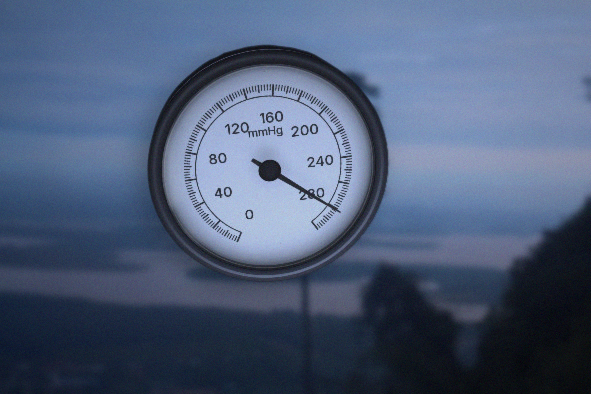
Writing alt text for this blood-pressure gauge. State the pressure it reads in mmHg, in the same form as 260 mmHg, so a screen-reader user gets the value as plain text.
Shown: 280 mmHg
